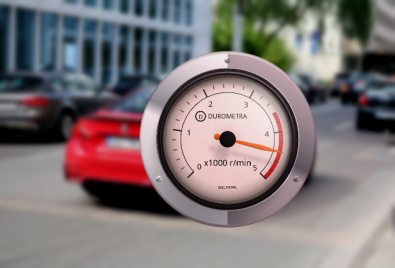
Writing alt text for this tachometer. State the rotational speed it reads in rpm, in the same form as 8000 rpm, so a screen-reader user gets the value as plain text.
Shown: 4400 rpm
